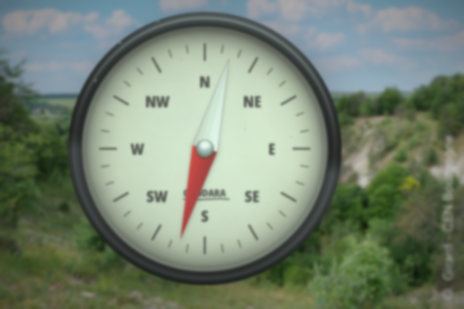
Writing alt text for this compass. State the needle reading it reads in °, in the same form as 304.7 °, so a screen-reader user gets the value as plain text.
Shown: 195 °
